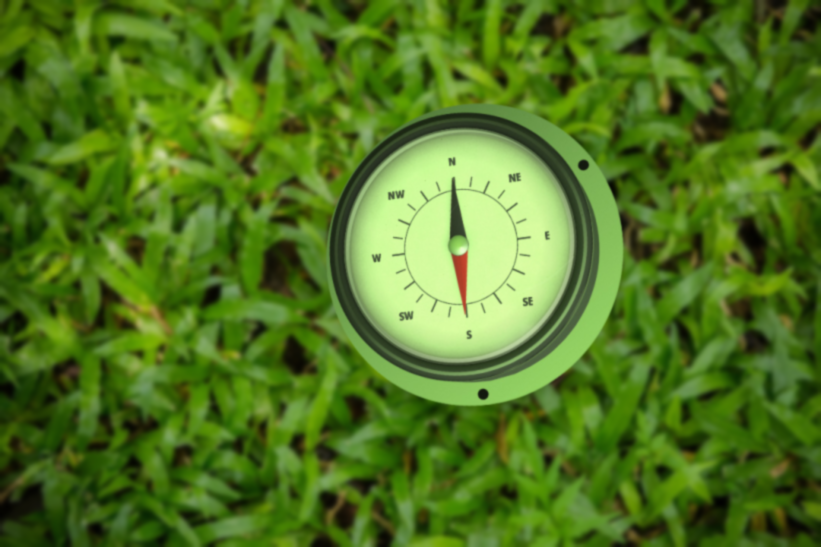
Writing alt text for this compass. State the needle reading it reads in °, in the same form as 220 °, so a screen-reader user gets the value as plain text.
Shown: 180 °
